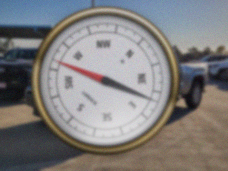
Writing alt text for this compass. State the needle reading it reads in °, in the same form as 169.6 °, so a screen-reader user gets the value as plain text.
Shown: 250 °
